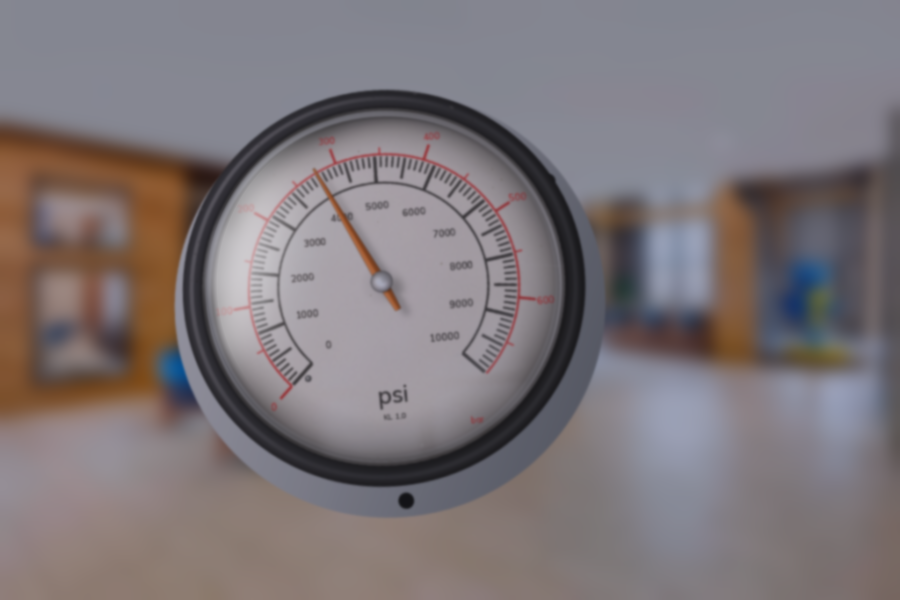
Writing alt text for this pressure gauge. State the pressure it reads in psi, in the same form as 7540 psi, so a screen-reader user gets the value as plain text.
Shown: 4000 psi
